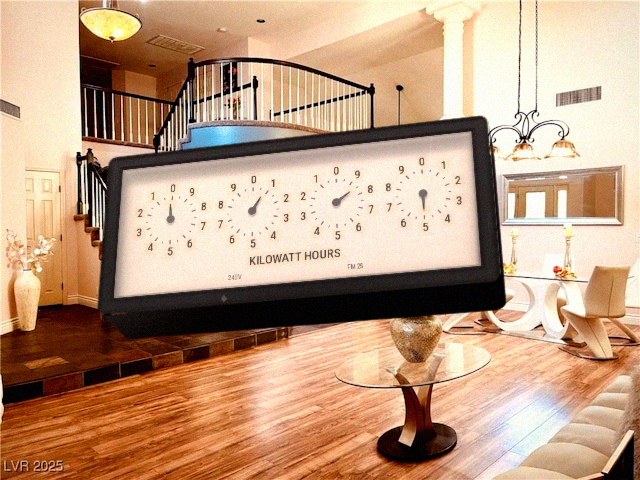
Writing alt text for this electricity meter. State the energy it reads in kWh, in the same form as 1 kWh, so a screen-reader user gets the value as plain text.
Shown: 85 kWh
